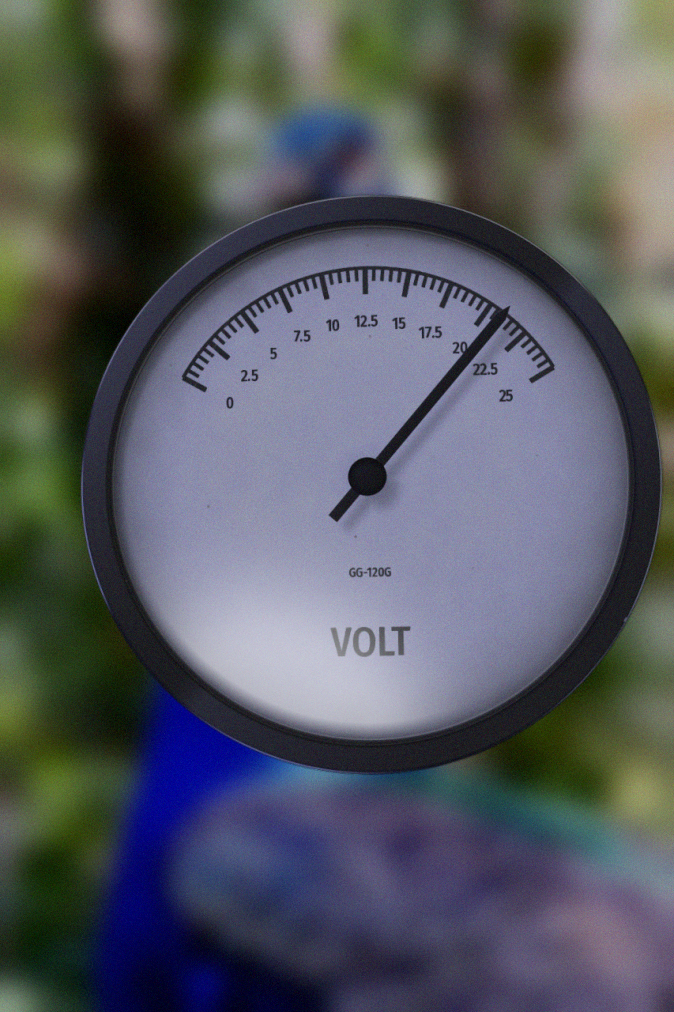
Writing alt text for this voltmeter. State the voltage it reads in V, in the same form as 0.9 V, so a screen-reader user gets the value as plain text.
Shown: 21 V
